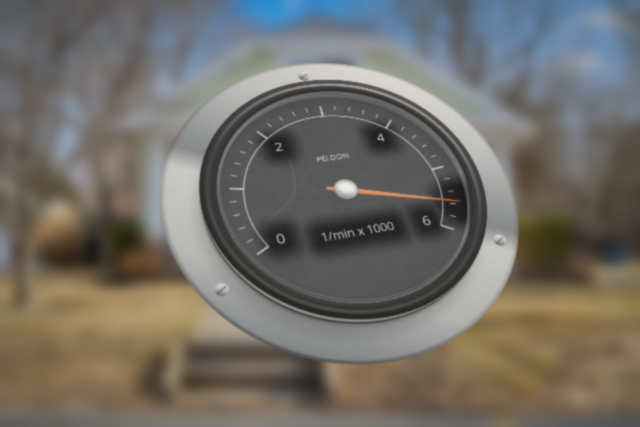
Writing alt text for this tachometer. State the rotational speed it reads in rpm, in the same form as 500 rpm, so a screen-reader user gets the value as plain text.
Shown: 5600 rpm
